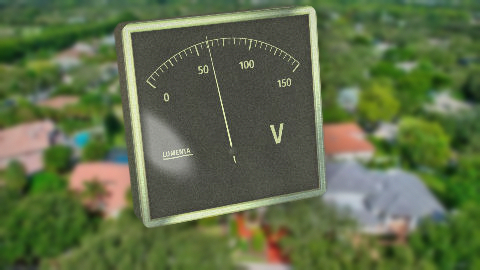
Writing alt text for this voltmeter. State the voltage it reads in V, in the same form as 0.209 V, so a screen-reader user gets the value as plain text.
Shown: 60 V
